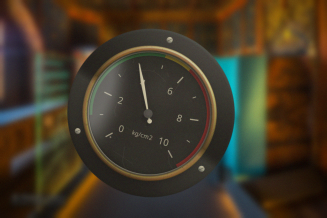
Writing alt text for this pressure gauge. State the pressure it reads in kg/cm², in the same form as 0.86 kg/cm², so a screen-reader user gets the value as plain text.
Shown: 4 kg/cm²
